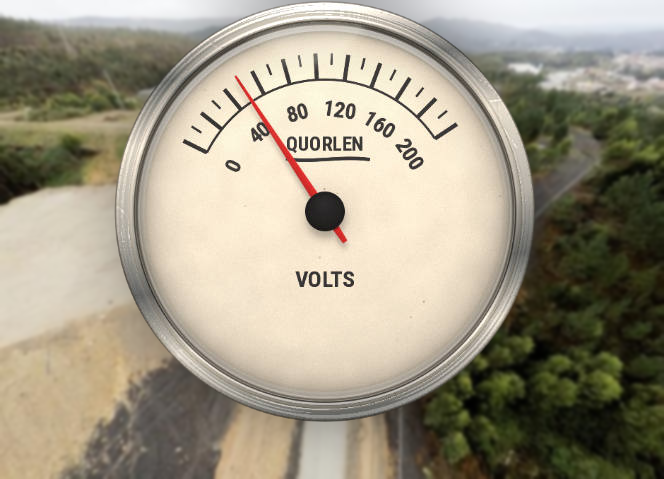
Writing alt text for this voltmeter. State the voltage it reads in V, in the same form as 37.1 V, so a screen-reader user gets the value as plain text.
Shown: 50 V
